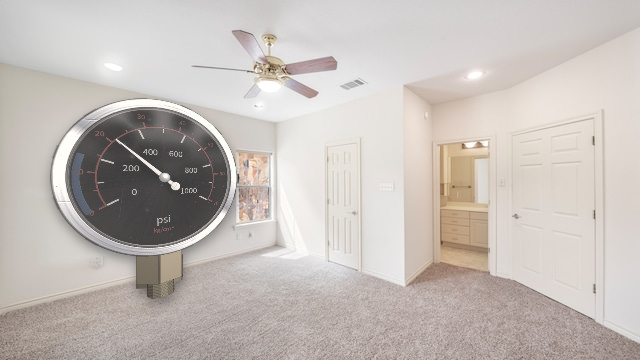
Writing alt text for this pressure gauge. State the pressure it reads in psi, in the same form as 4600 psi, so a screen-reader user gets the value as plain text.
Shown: 300 psi
